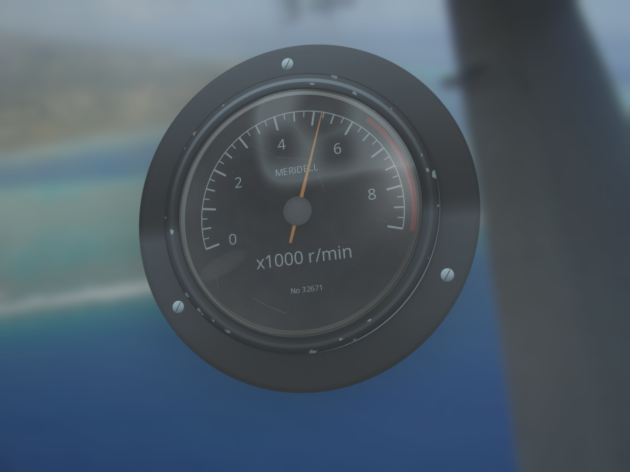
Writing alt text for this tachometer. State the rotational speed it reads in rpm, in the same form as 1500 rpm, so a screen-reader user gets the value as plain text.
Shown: 5250 rpm
